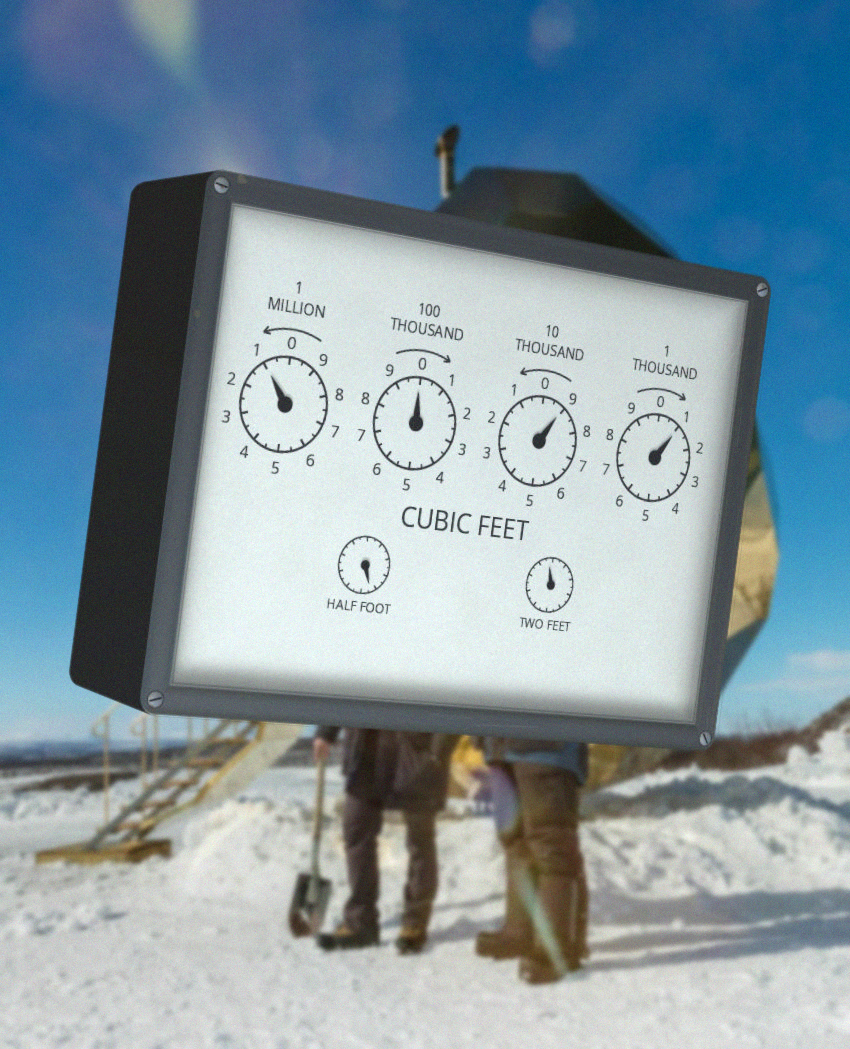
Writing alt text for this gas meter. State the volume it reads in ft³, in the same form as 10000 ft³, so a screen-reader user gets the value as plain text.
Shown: 99100 ft³
